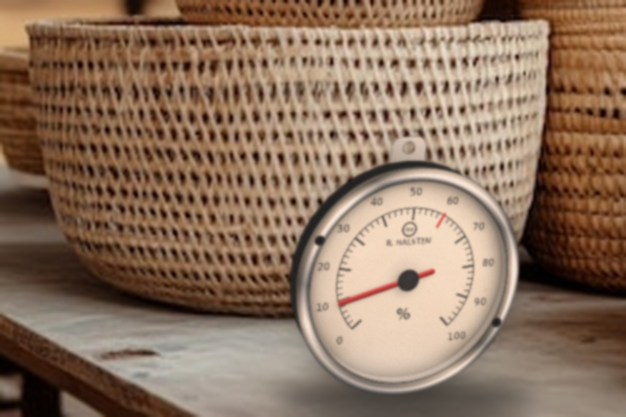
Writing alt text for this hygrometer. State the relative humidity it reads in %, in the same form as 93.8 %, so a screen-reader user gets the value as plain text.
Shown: 10 %
